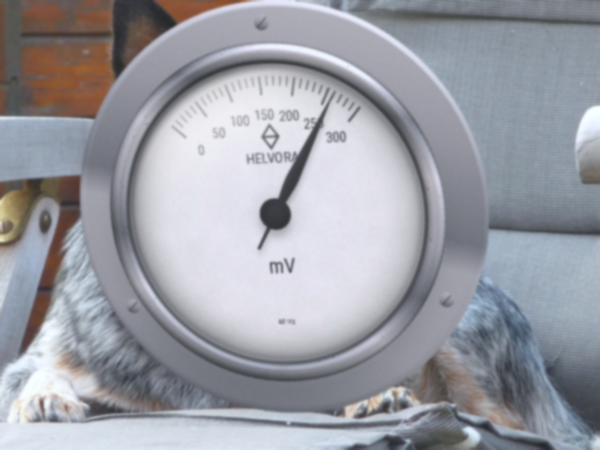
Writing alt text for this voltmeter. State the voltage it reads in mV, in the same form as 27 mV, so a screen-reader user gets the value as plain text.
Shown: 260 mV
